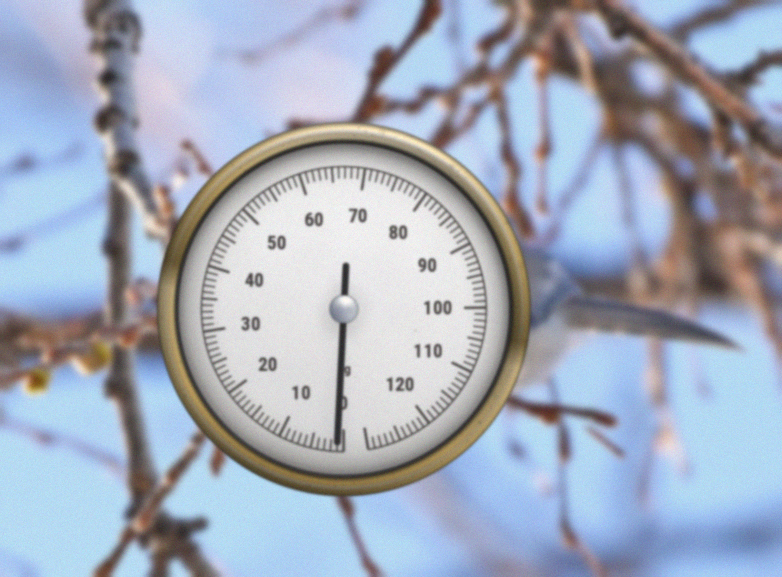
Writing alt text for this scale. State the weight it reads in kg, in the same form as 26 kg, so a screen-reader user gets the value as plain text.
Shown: 1 kg
